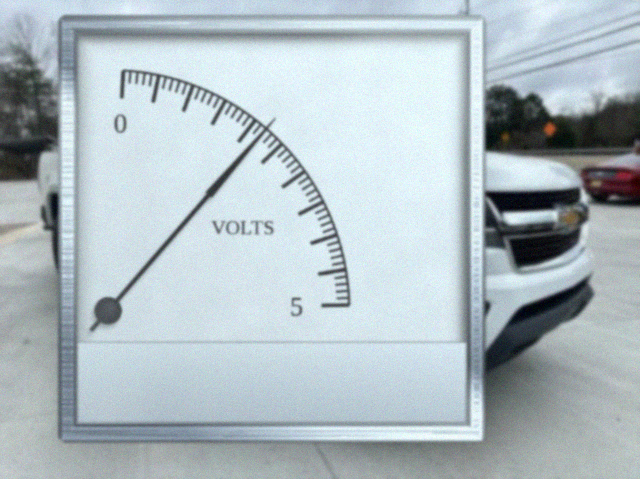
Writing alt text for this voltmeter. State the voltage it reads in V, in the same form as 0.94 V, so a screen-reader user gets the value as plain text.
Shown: 2.2 V
